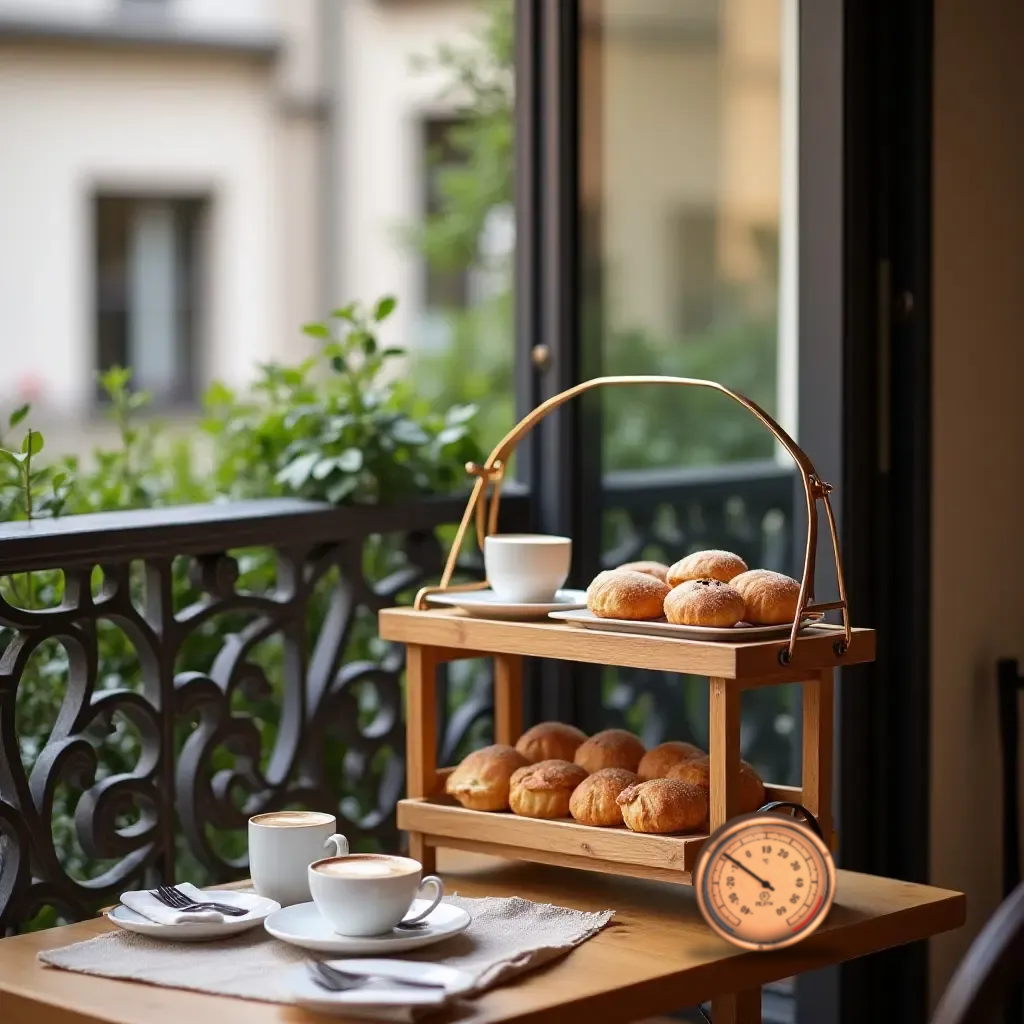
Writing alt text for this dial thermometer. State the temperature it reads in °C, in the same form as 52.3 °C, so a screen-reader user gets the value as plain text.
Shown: -7.5 °C
